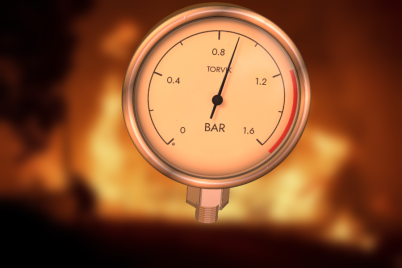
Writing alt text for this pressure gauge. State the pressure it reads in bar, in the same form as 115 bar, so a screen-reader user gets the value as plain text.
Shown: 0.9 bar
